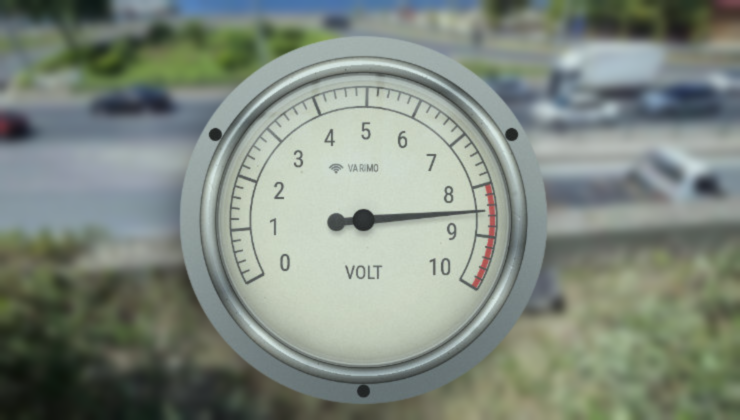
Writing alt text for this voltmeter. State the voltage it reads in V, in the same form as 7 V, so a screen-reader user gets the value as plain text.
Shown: 8.5 V
